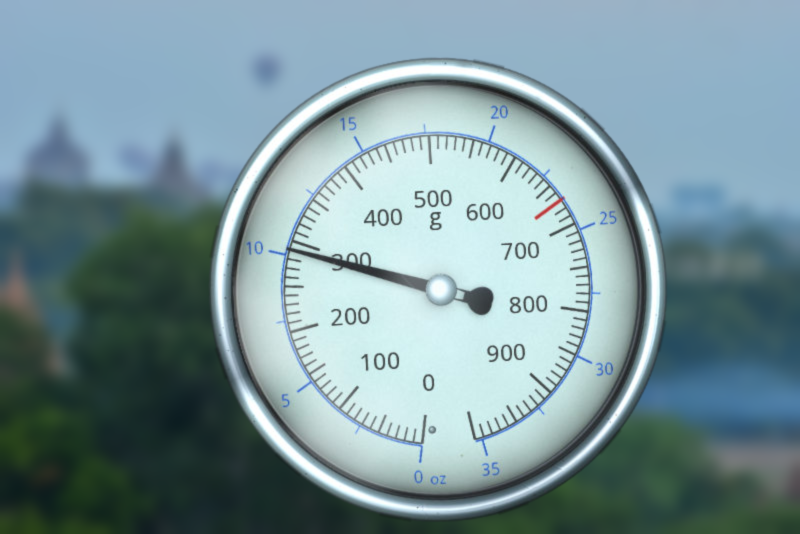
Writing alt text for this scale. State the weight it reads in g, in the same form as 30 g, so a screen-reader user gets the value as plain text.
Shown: 290 g
